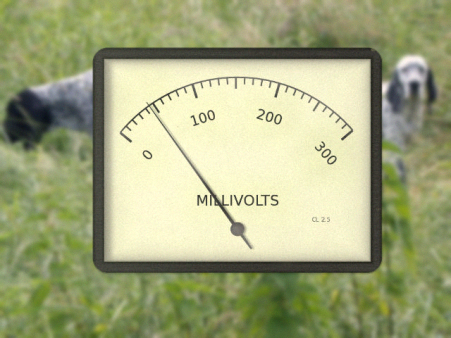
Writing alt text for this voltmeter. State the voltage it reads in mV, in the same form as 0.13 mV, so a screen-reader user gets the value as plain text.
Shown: 45 mV
